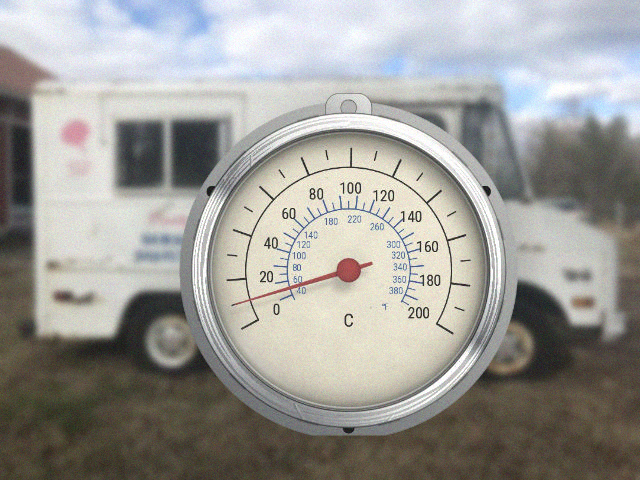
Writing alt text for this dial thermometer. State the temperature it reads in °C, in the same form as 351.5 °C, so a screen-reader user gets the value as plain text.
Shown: 10 °C
